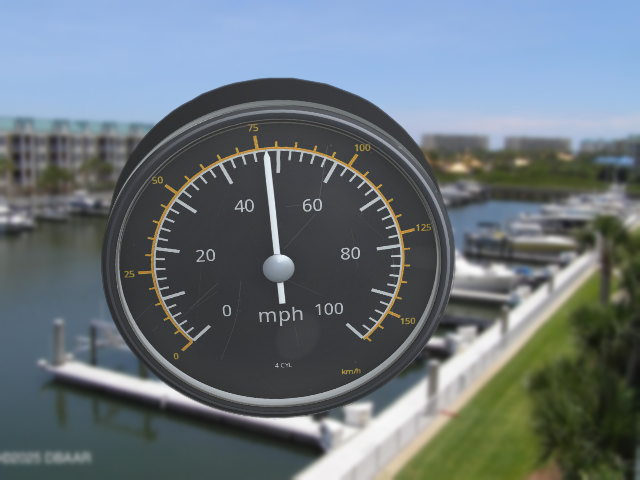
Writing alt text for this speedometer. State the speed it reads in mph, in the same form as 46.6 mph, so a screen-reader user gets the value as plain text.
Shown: 48 mph
